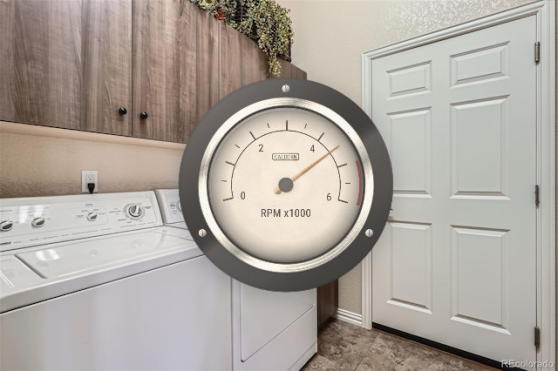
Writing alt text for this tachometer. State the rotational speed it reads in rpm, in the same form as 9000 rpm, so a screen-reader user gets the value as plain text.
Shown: 4500 rpm
